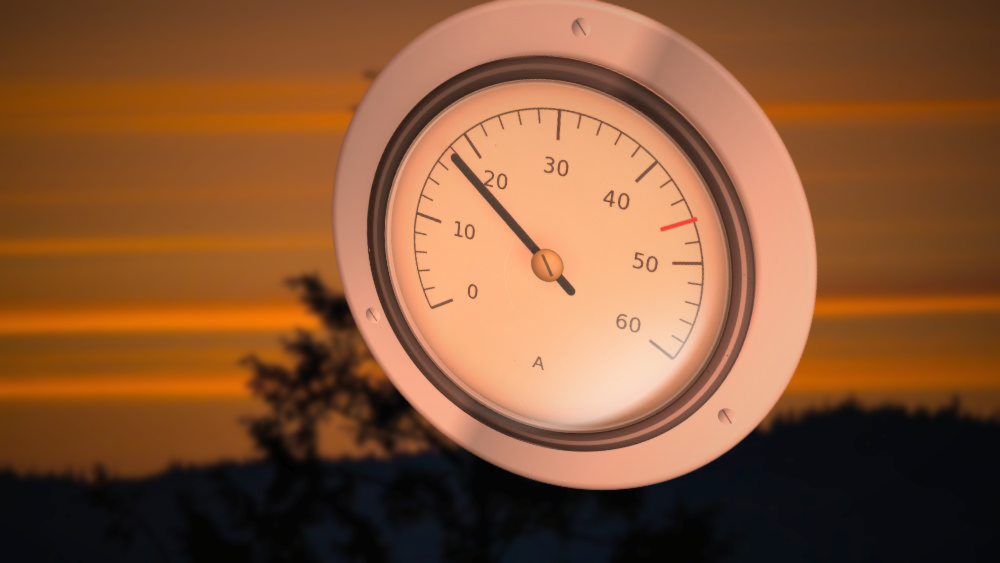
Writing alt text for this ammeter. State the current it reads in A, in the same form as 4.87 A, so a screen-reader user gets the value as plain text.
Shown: 18 A
